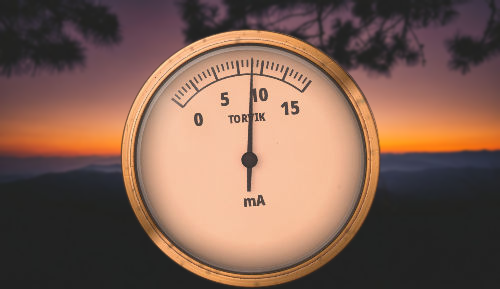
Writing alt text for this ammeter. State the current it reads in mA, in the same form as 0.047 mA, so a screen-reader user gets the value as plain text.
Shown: 9 mA
